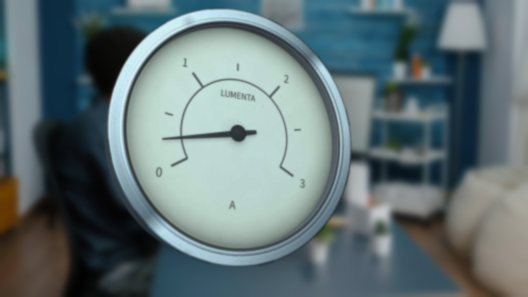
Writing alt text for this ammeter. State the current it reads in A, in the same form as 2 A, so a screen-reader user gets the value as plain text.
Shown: 0.25 A
